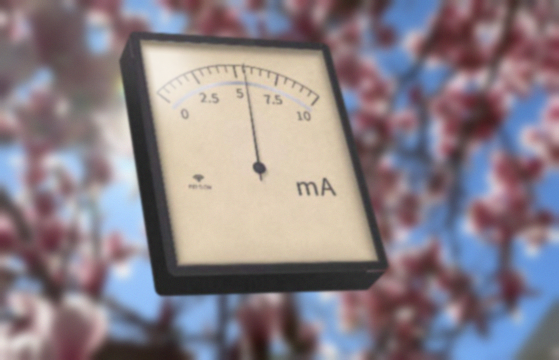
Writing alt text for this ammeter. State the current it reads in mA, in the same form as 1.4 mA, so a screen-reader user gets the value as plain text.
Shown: 5.5 mA
